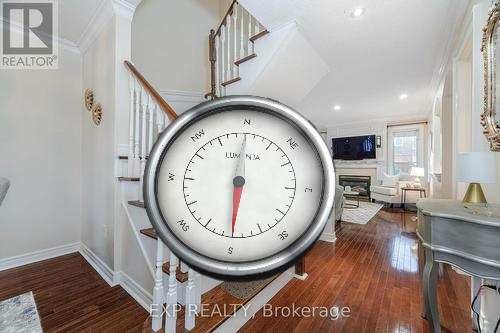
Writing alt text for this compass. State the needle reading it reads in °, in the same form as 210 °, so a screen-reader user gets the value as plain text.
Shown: 180 °
